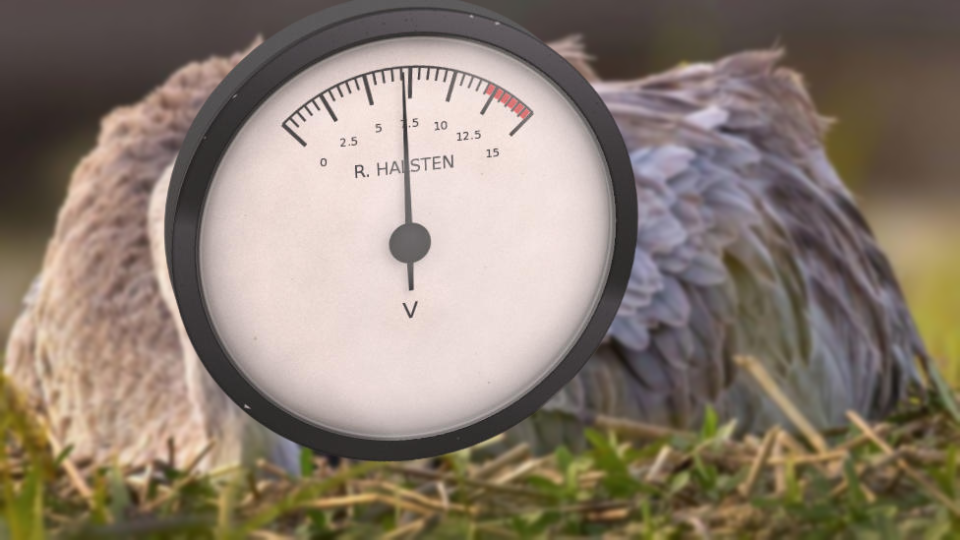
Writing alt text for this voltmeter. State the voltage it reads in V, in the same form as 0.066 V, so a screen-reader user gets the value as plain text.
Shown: 7 V
